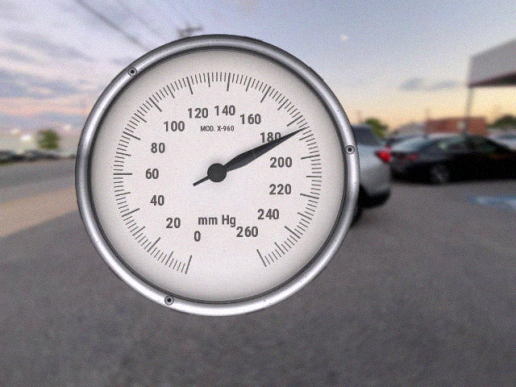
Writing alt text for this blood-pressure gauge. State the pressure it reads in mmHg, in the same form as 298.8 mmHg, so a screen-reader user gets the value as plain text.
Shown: 186 mmHg
